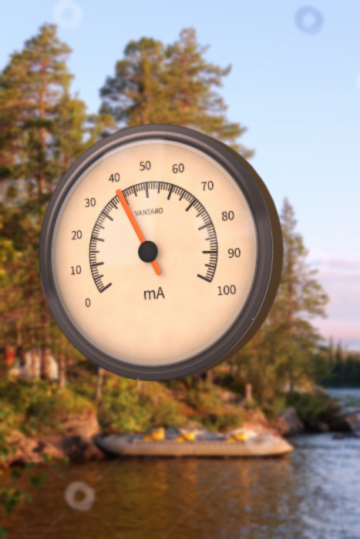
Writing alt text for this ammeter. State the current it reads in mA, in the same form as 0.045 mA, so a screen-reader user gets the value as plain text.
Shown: 40 mA
